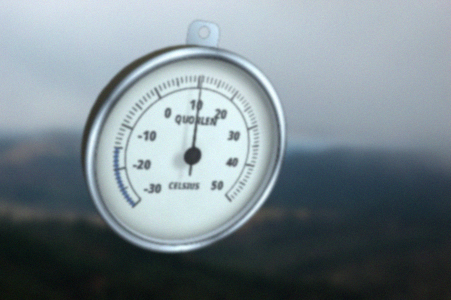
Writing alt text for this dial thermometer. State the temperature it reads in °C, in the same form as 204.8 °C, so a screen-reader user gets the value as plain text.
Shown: 10 °C
